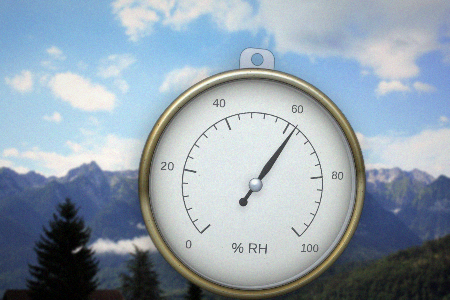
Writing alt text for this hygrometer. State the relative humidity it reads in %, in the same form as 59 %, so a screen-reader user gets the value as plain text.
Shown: 62 %
